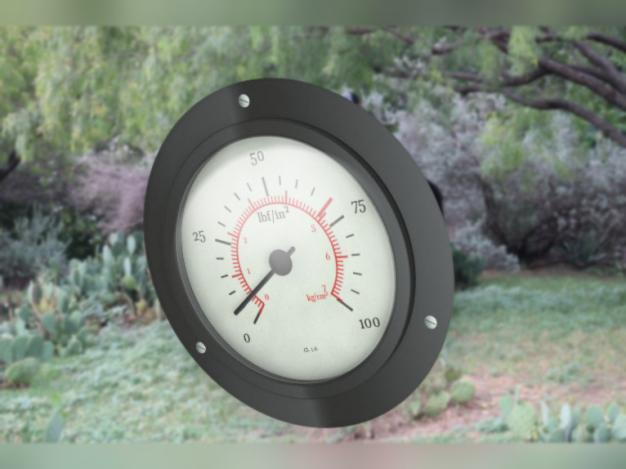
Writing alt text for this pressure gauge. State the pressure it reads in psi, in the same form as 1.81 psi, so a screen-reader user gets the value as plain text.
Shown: 5 psi
